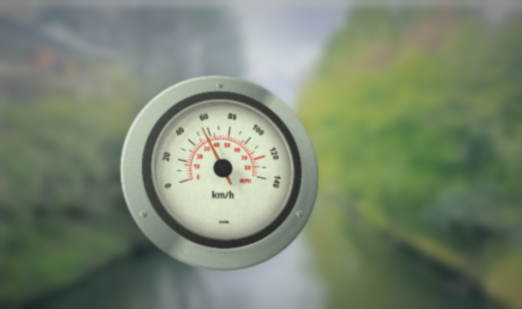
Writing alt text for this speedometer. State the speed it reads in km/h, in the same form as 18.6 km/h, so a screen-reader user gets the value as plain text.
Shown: 55 km/h
